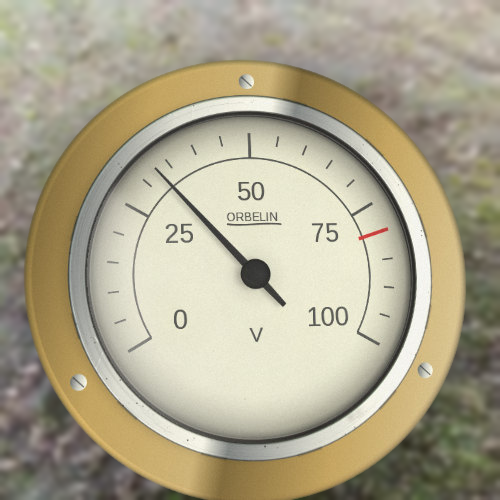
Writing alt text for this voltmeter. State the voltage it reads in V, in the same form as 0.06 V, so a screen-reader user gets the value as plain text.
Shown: 32.5 V
